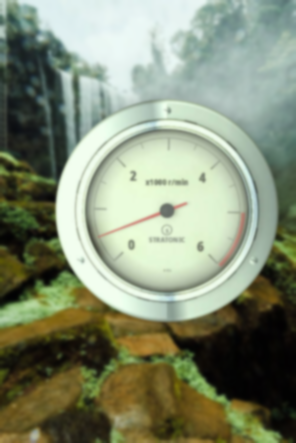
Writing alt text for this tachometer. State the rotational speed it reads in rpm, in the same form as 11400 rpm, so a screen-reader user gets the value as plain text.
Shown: 500 rpm
